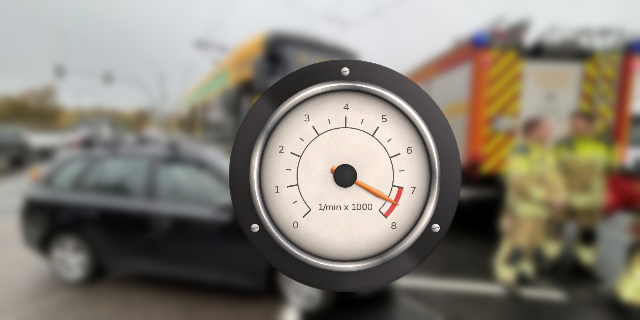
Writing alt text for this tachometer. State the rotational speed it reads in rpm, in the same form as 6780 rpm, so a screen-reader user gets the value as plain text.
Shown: 7500 rpm
